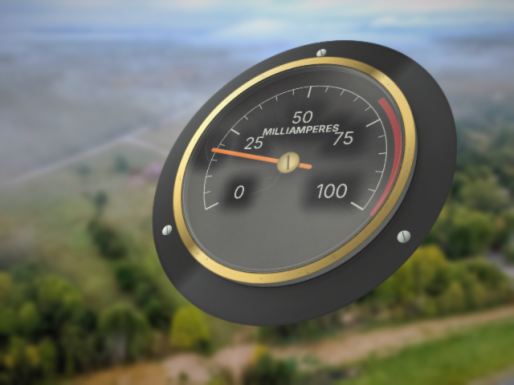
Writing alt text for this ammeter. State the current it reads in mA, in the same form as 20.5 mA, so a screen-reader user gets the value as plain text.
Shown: 17.5 mA
